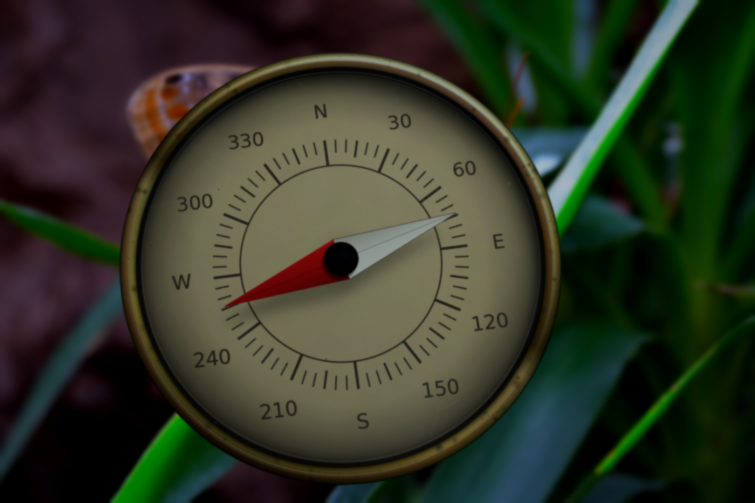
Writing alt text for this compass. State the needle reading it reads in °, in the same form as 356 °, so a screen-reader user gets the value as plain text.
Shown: 255 °
